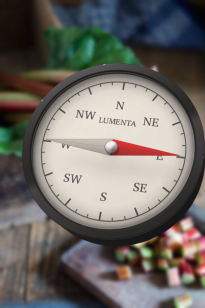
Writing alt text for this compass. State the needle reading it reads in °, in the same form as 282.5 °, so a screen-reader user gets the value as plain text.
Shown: 90 °
